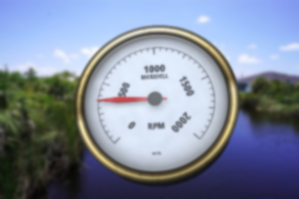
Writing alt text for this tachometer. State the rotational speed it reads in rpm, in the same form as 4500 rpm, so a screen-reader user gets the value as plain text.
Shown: 350 rpm
